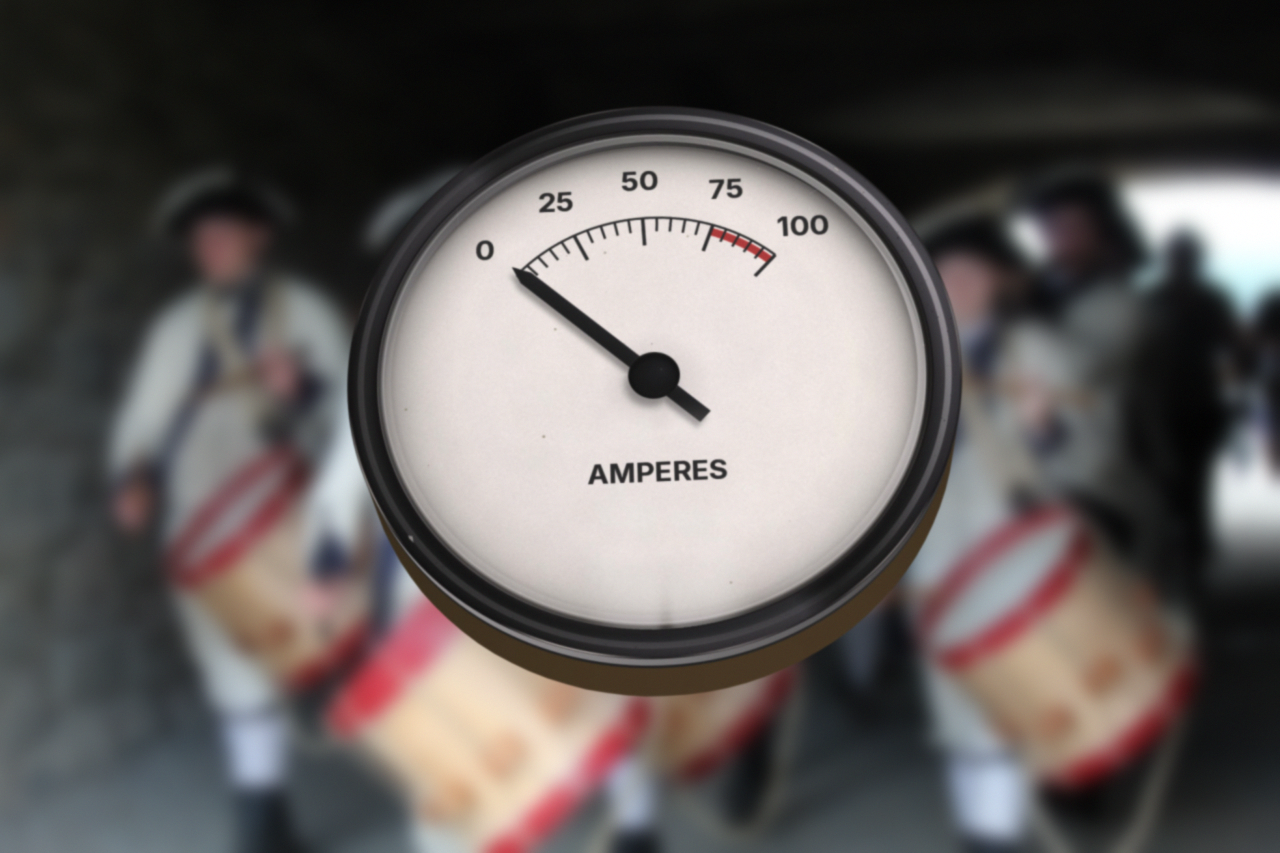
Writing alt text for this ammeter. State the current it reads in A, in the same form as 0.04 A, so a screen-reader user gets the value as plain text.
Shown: 0 A
